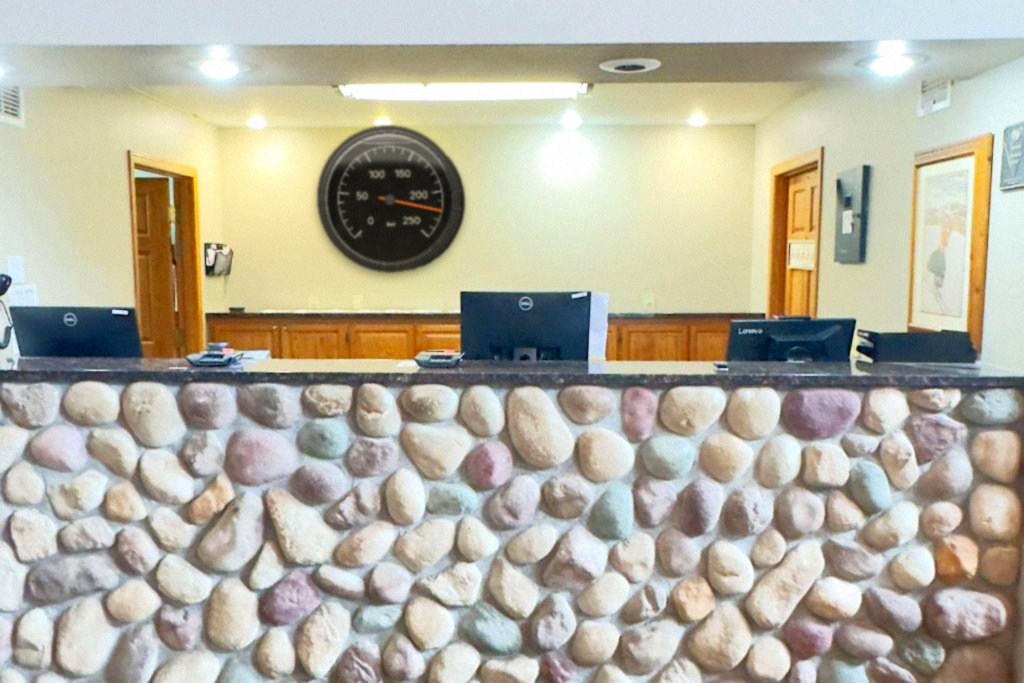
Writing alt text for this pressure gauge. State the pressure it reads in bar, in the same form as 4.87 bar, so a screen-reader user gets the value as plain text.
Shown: 220 bar
